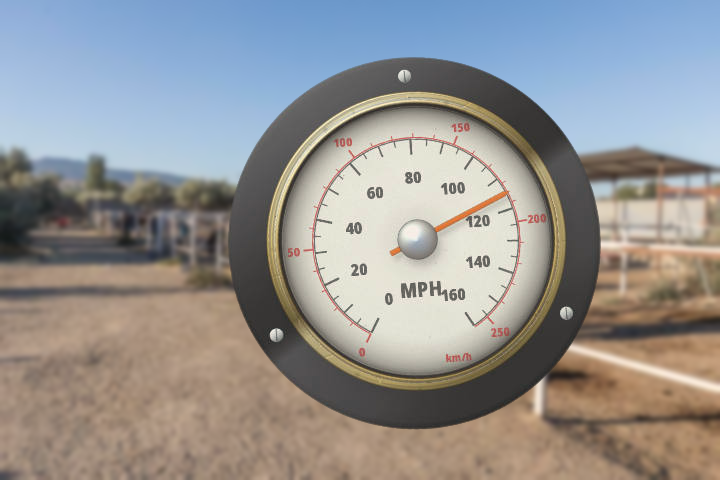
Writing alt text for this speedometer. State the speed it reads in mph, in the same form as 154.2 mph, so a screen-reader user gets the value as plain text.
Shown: 115 mph
